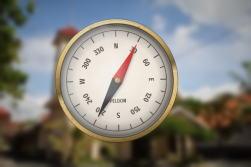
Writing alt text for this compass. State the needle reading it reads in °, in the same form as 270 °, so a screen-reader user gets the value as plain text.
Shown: 30 °
